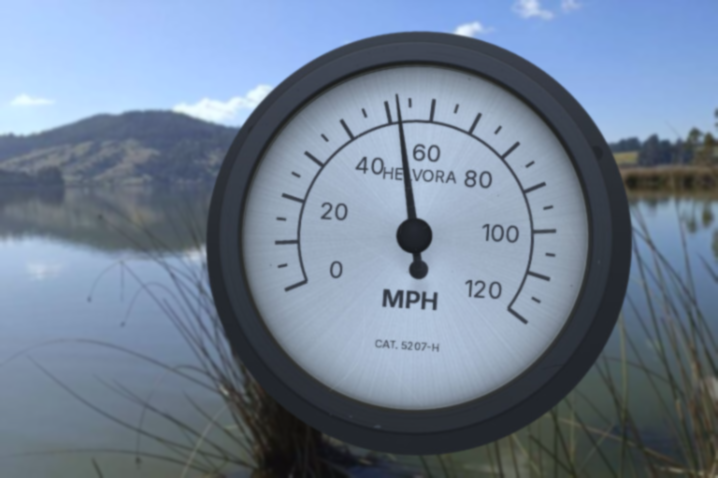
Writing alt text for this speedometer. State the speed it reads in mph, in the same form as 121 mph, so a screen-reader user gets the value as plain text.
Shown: 52.5 mph
